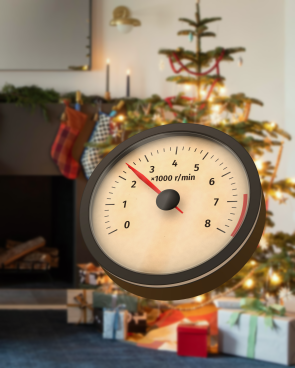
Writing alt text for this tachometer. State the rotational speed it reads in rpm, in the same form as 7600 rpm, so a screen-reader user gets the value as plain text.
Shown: 2400 rpm
